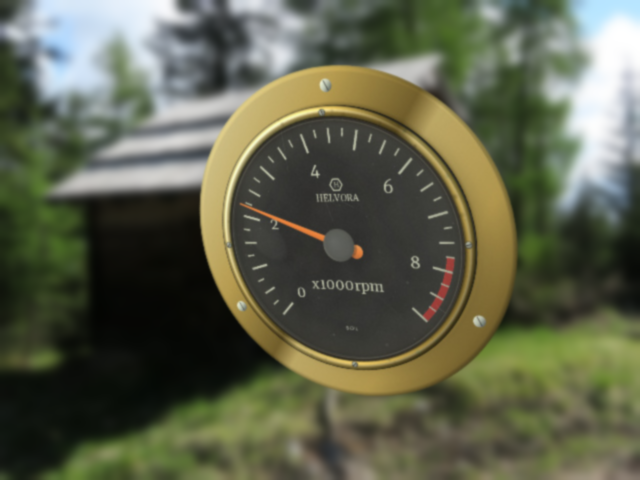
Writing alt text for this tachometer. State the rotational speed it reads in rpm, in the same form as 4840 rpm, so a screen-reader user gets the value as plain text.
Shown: 2250 rpm
